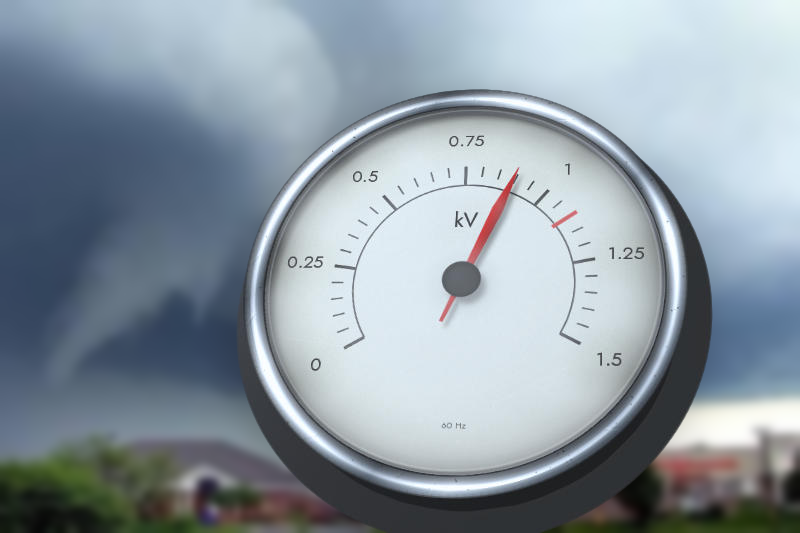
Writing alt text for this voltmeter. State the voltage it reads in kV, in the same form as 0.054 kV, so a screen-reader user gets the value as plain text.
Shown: 0.9 kV
